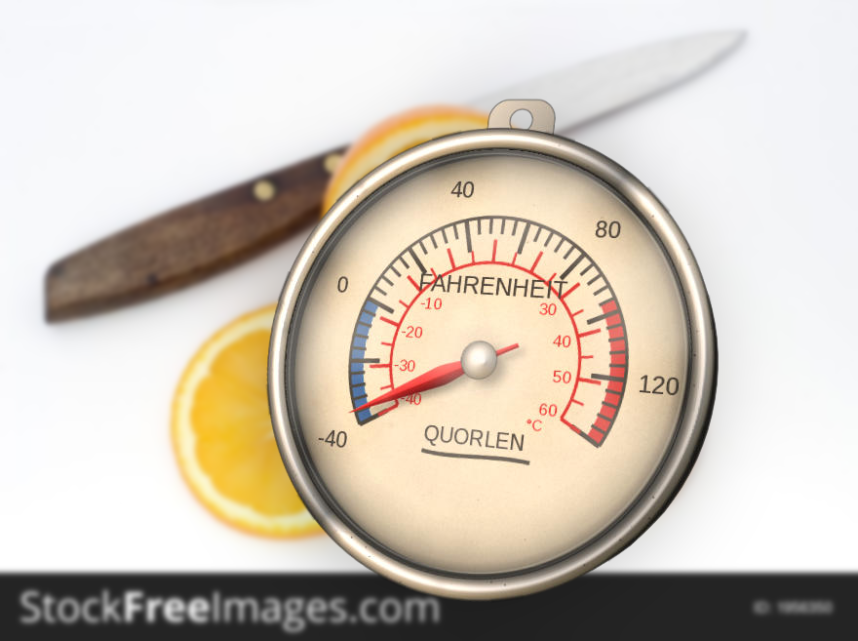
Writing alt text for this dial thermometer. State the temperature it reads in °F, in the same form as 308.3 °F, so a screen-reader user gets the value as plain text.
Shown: -36 °F
